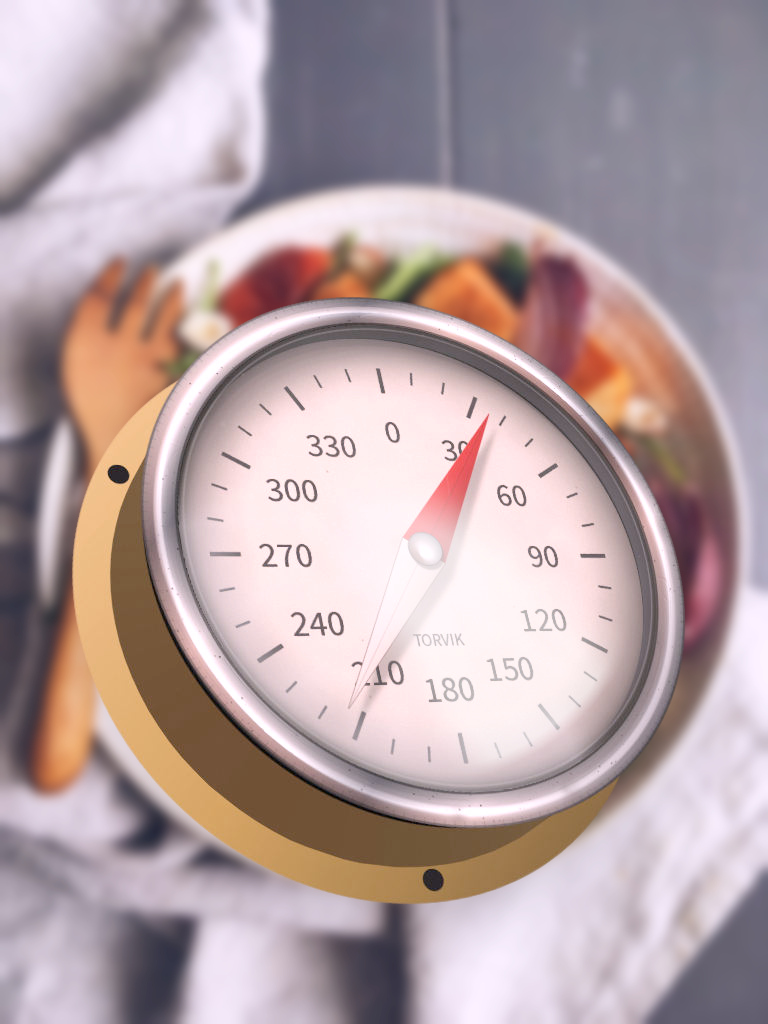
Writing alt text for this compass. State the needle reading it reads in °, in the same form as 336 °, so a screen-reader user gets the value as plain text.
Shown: 35 °
